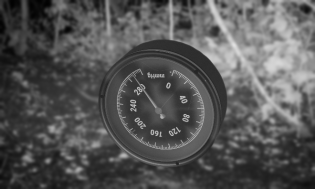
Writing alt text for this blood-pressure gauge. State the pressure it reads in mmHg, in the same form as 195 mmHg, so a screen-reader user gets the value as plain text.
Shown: 290 mmHg
